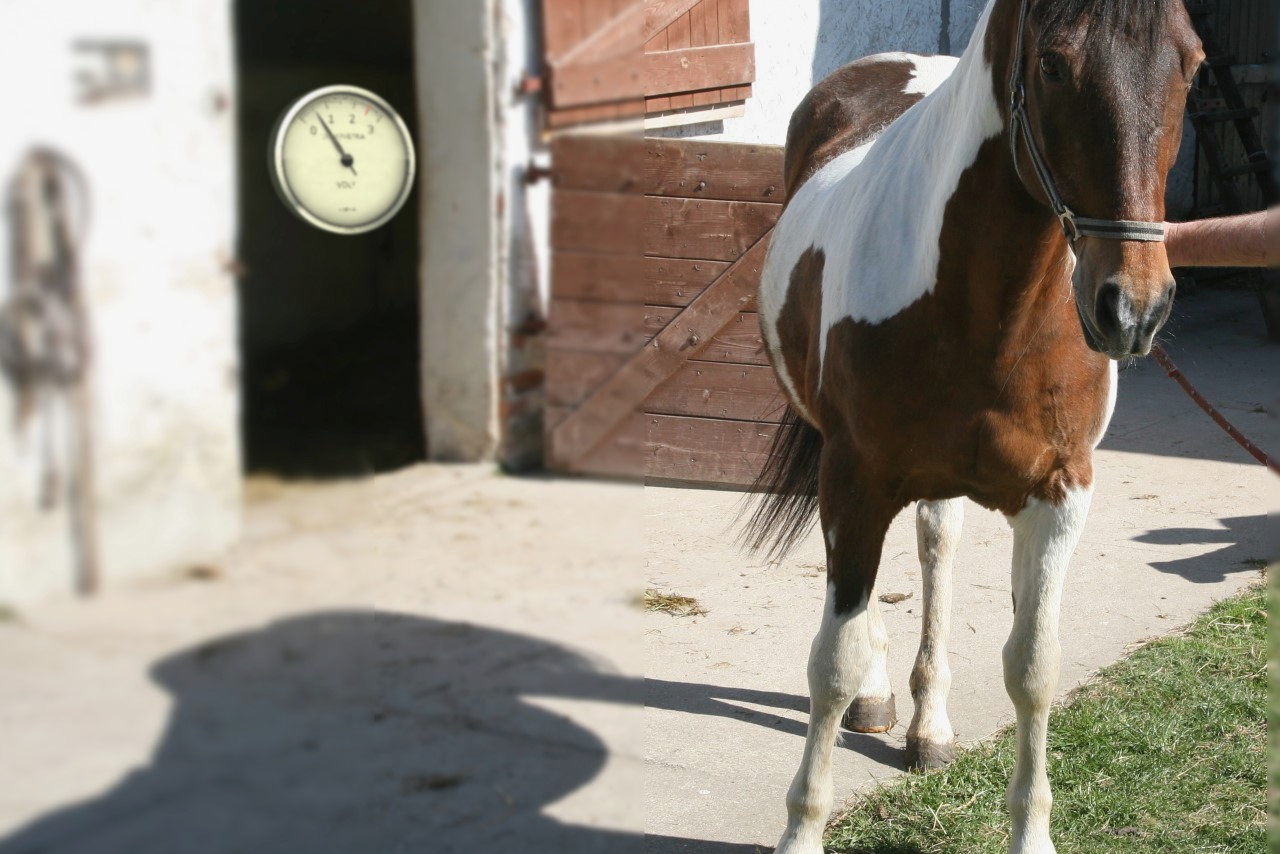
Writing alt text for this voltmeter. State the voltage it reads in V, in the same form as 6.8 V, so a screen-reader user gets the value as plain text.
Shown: 0.5 V
